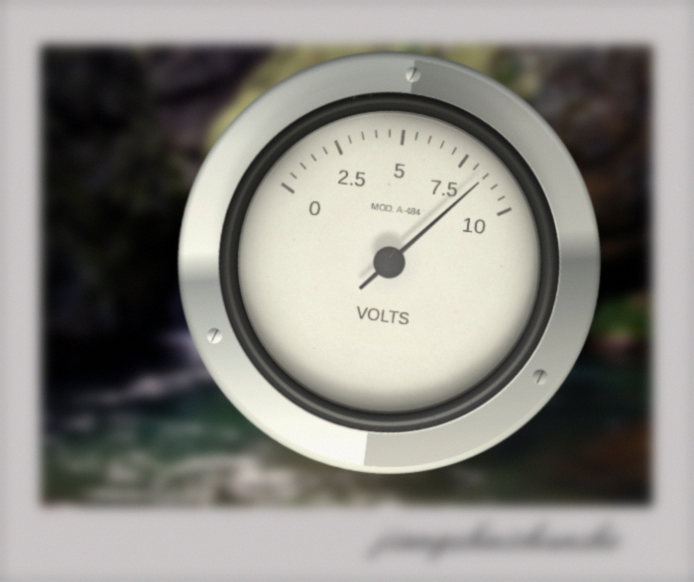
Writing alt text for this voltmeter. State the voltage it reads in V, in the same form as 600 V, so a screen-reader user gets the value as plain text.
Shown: 8.5 V
